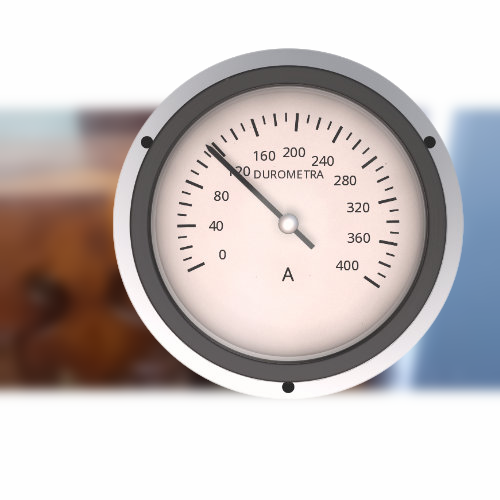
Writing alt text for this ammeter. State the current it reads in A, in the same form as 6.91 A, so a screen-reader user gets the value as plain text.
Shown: 115 A
